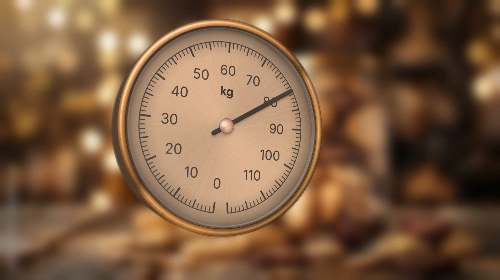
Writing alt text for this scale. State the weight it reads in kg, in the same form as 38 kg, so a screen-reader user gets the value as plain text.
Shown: 80 kg
